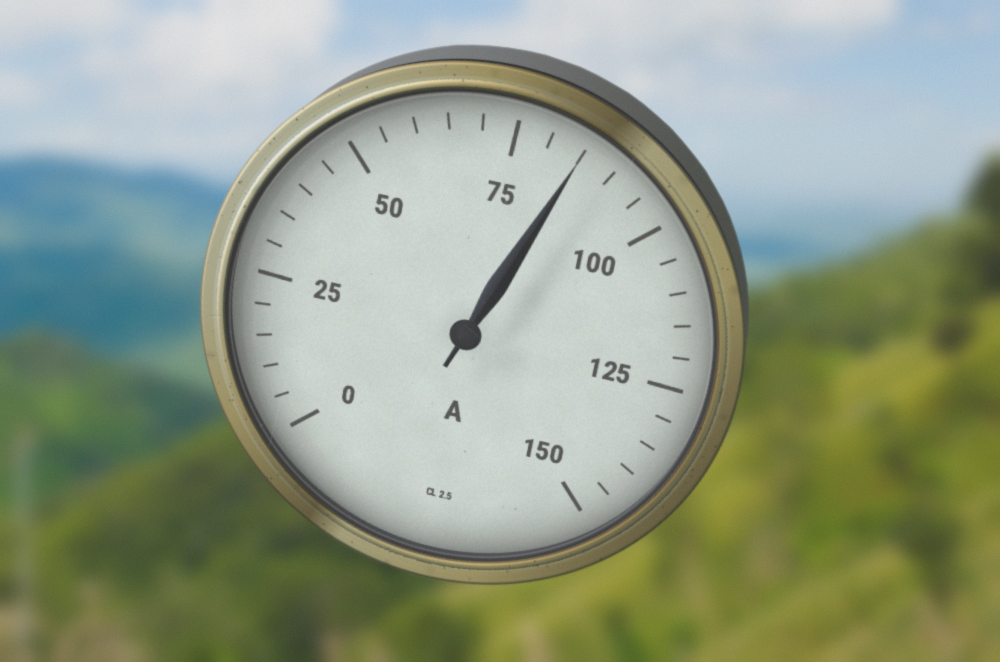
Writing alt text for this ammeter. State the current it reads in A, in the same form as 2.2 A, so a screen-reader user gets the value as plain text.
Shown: 85 A
